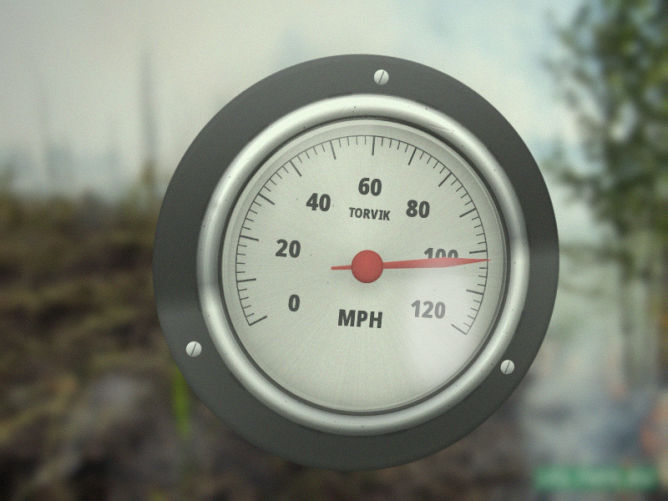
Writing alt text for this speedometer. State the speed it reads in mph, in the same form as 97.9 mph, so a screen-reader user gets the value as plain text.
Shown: 102 mph
